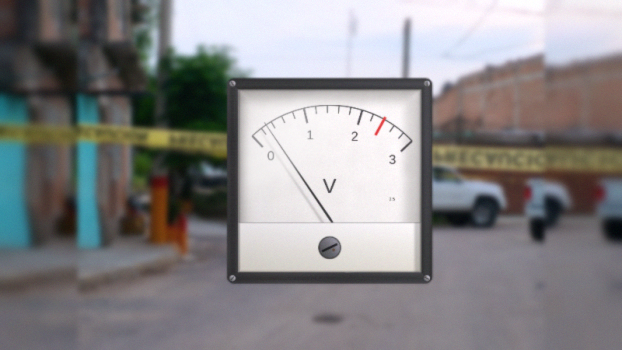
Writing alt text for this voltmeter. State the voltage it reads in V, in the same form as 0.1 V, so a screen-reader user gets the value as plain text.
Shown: 0.3 V
